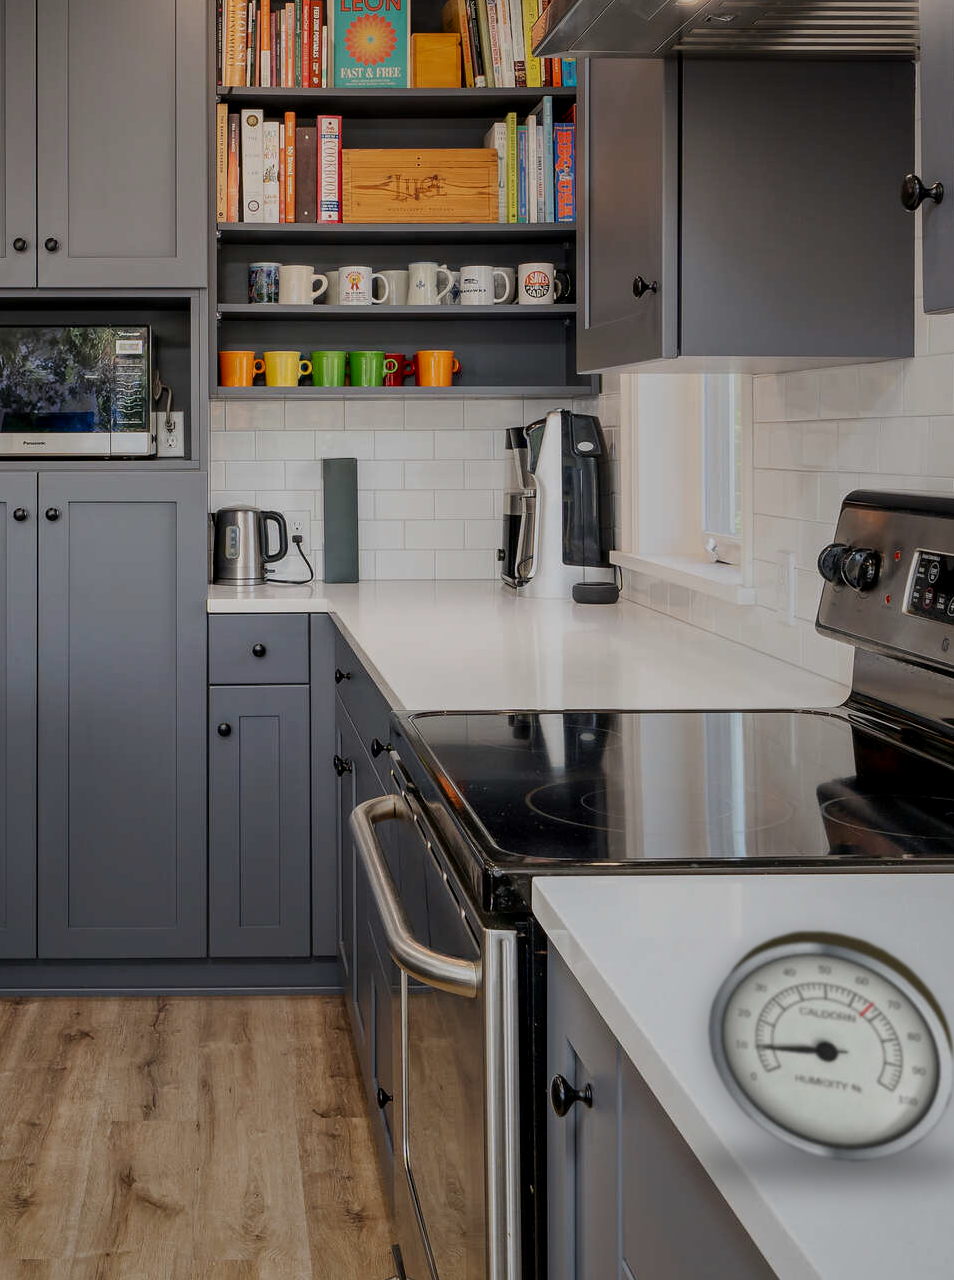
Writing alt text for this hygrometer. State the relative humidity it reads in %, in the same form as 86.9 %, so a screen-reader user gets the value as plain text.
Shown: 10 %
